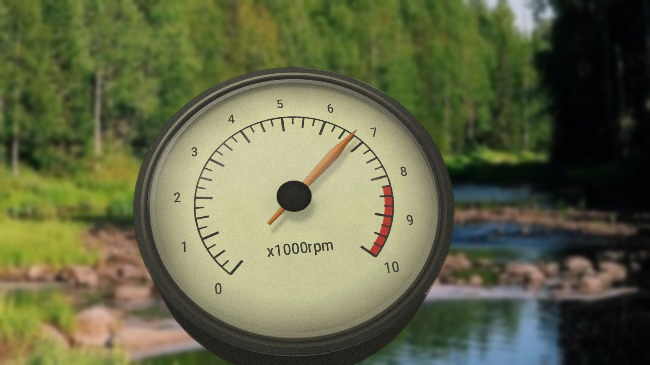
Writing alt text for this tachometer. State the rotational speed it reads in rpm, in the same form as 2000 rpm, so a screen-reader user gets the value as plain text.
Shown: 6750 rpm
